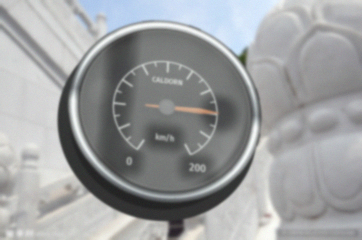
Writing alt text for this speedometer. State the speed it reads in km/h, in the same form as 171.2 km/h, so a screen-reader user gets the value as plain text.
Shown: 160 km/h
